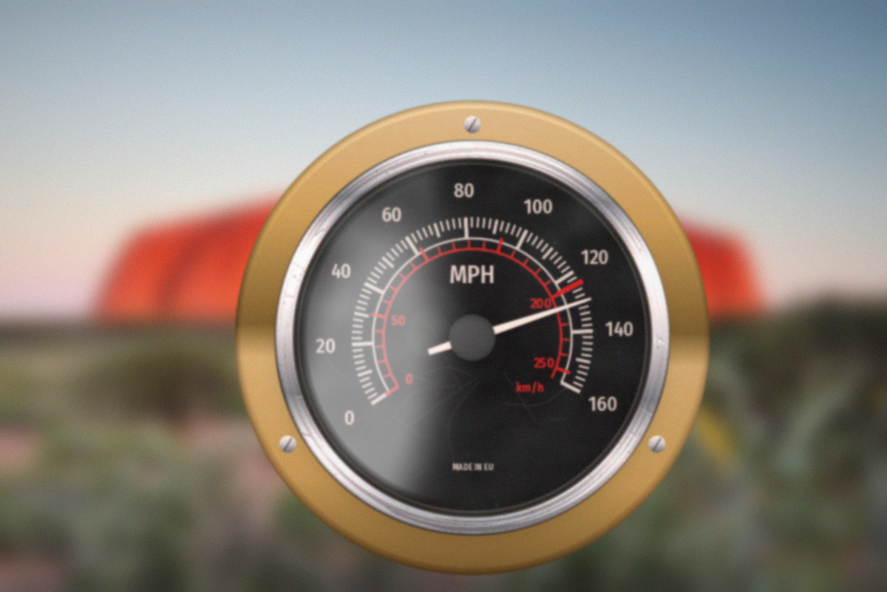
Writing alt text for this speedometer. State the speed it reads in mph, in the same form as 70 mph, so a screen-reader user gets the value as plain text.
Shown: 130 mph
